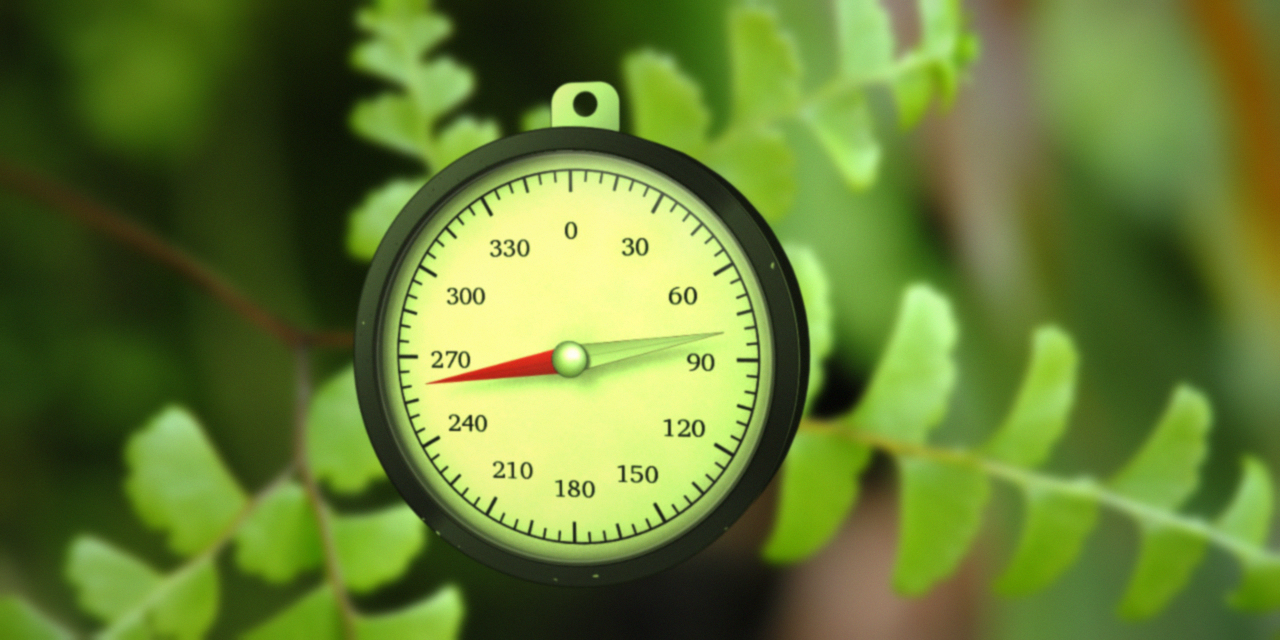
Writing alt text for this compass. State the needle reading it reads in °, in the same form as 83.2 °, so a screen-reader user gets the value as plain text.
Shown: 260 °
